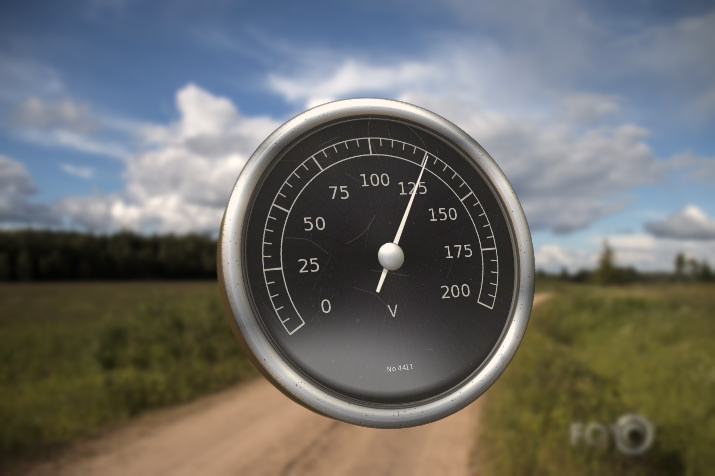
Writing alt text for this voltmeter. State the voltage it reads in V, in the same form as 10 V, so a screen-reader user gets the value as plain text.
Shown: 125 V
